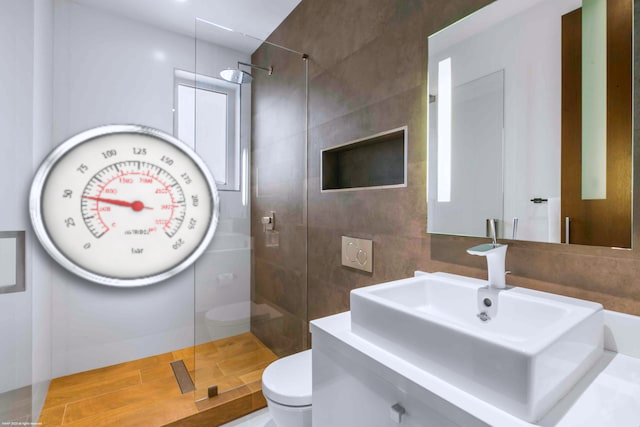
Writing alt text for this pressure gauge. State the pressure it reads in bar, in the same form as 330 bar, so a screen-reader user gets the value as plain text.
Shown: 50 bar
